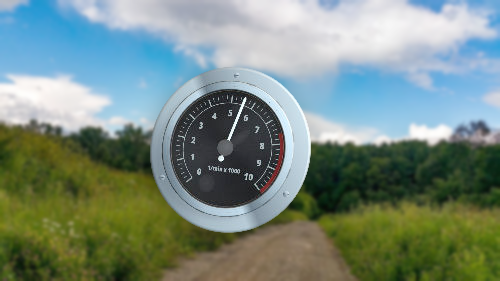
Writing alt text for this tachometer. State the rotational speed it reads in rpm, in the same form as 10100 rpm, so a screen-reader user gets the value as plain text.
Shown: 5600 rpm
